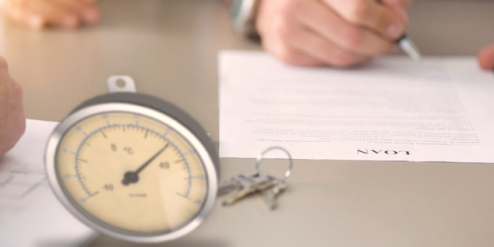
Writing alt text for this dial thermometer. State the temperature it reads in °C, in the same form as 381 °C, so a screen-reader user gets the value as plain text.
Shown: 30 °C
